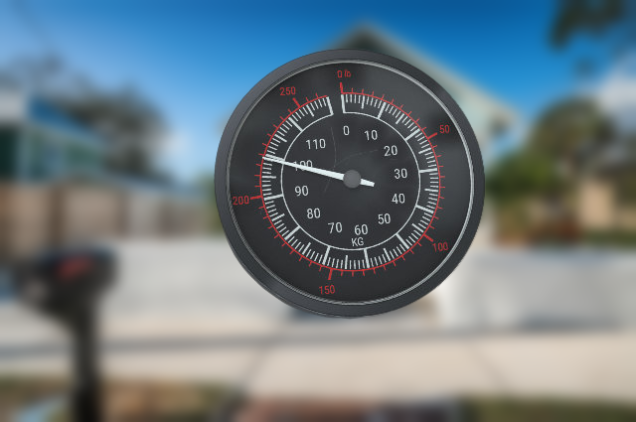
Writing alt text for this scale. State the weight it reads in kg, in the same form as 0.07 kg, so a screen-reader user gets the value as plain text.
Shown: 99 kg
